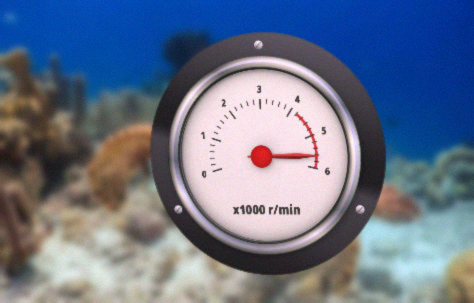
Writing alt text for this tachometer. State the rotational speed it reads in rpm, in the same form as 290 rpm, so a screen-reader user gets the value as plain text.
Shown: 5600 rpm
